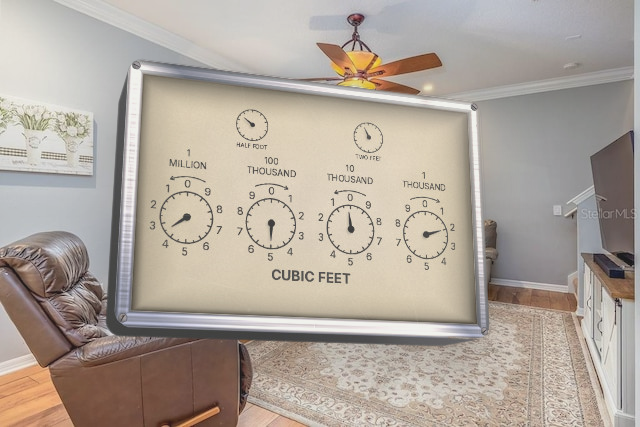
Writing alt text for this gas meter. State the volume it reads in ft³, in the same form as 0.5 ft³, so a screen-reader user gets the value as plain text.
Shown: 350200 ft³
